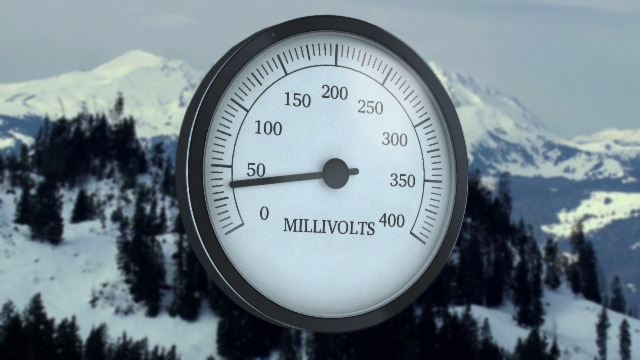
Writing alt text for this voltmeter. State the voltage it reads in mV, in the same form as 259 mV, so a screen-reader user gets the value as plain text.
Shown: 35 mV
